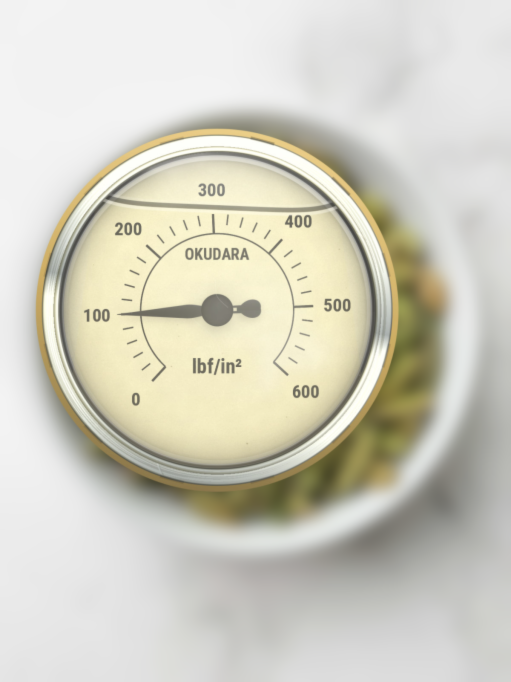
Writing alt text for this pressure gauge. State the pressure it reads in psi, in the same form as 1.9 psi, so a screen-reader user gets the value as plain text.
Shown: 100 psi
